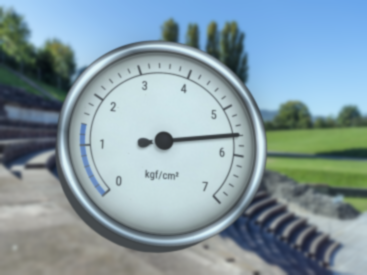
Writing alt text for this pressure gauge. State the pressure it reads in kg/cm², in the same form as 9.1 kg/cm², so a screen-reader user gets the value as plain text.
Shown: 5.6 kg/cm²
